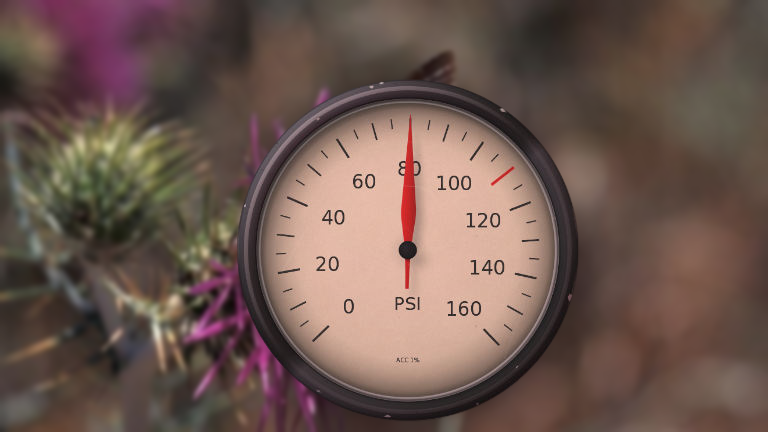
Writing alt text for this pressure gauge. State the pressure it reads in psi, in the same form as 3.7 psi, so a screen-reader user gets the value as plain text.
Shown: 80 psi
